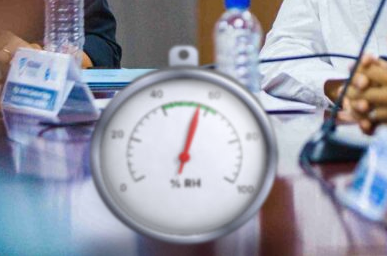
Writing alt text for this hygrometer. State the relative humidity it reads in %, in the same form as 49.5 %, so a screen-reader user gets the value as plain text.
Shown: 56 %
